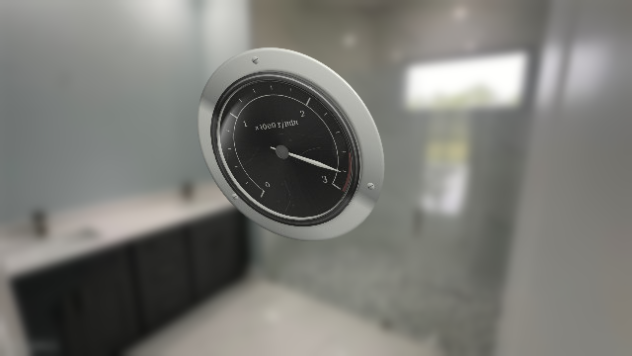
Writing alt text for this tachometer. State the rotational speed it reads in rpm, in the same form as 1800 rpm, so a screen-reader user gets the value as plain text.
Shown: 2800 rpm
